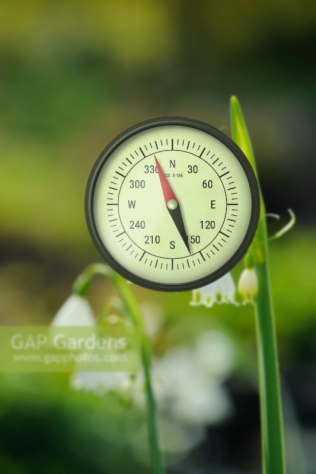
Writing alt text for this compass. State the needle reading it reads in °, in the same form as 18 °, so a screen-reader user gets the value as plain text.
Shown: 340 °
